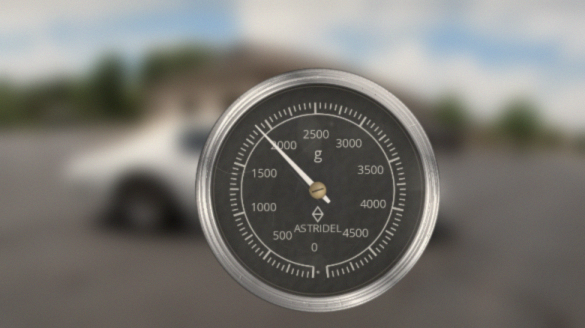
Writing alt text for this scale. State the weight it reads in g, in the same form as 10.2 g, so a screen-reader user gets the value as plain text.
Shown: 1900 g
